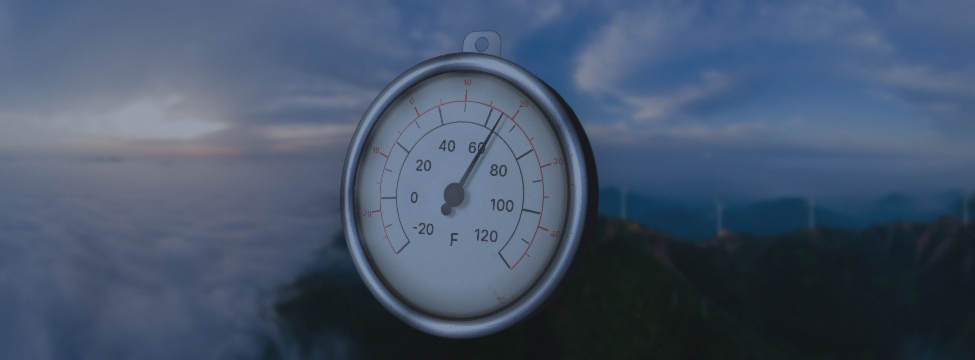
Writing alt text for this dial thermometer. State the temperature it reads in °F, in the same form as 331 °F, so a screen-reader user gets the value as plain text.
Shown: 65 °F
